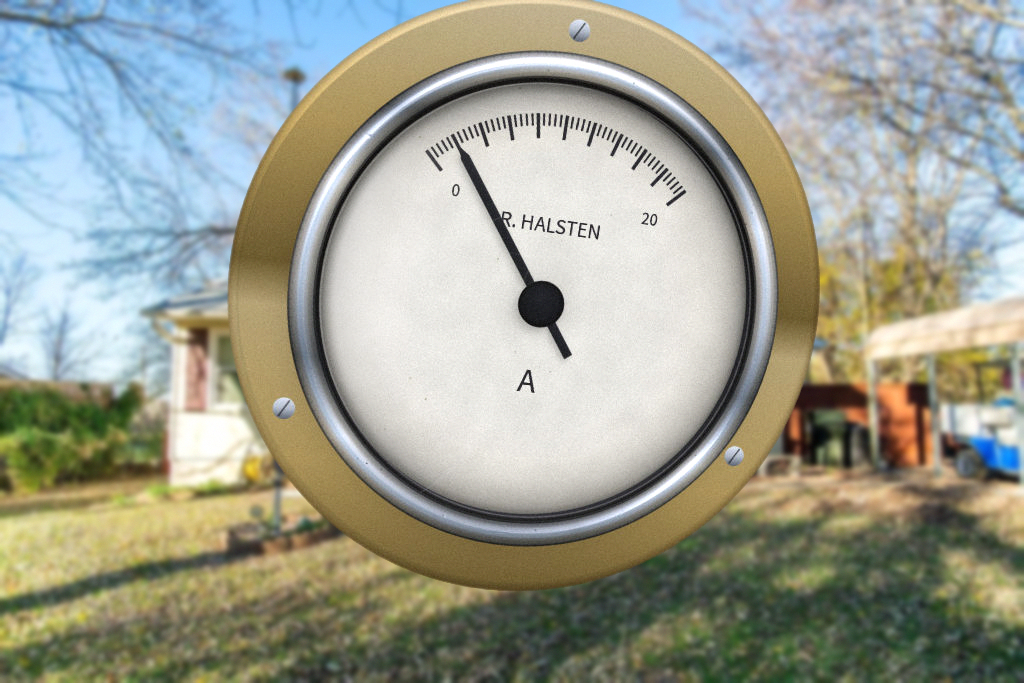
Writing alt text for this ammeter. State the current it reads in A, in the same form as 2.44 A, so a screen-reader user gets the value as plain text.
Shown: 2 A
